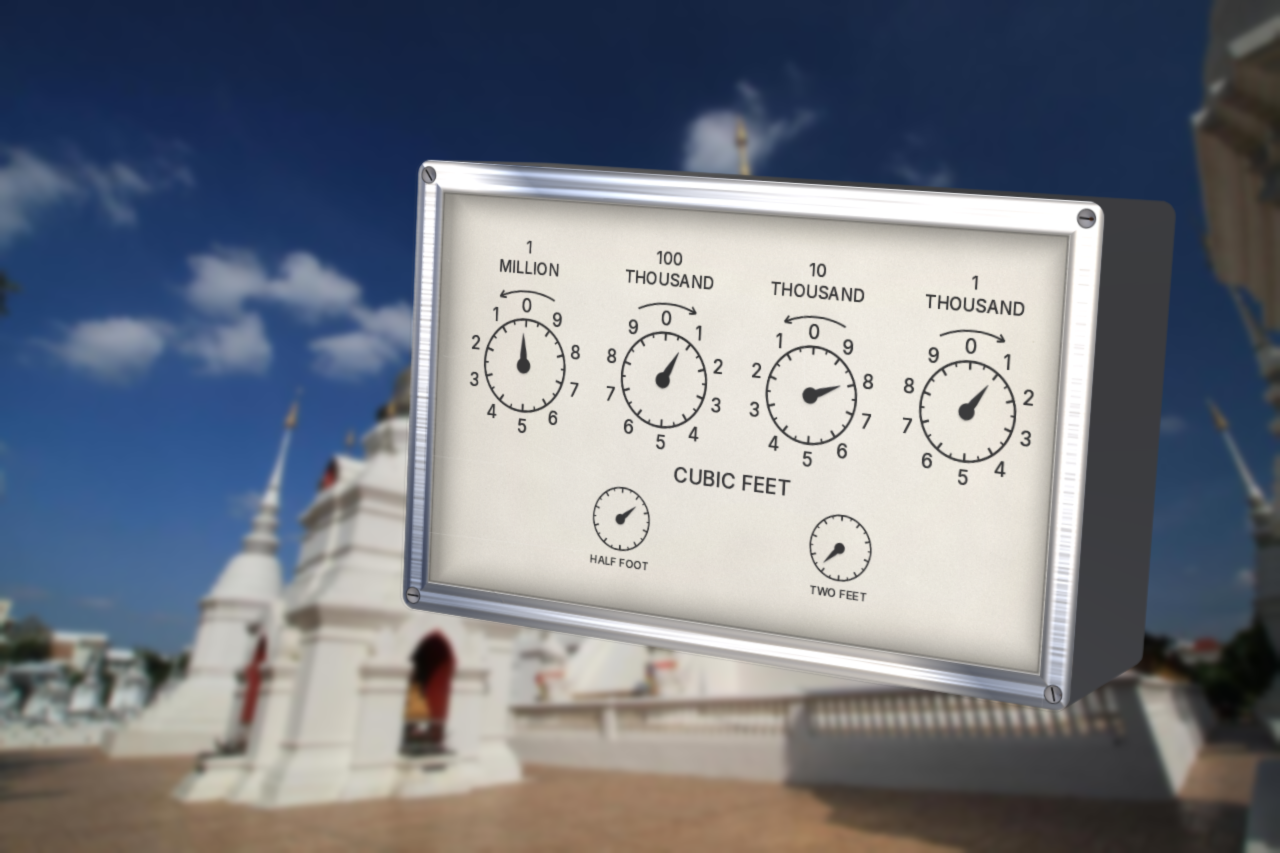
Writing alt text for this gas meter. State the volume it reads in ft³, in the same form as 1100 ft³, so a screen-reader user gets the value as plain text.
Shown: 8100 ft³
